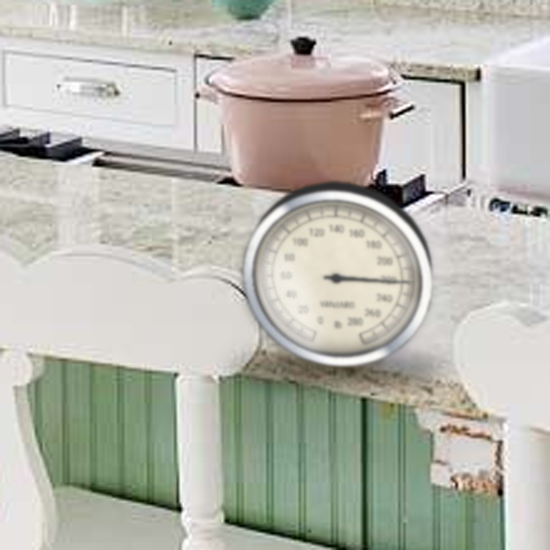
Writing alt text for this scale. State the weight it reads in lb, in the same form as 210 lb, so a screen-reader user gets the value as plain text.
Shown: 220 lb
